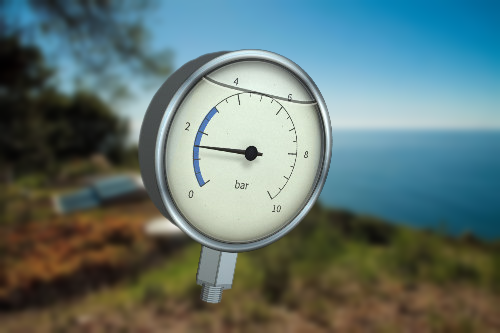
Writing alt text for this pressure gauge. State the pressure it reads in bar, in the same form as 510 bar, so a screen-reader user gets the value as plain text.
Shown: 1.5 bar
